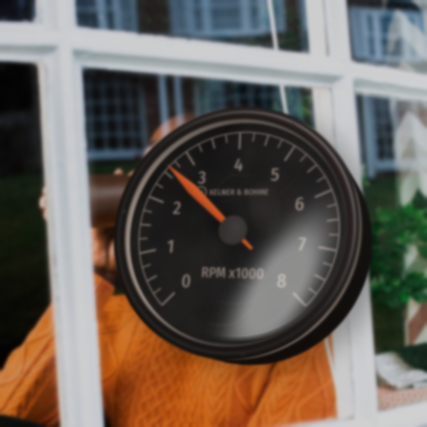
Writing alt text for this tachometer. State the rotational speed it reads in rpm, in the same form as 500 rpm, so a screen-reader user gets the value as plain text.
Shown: 2625 rpm
